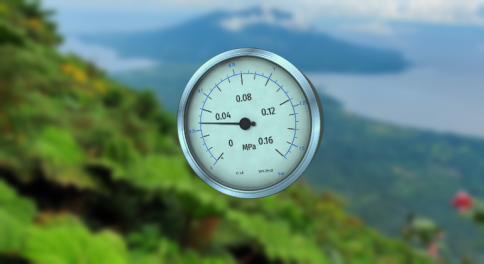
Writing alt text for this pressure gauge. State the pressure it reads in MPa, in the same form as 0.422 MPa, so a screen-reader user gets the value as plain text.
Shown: 0.03 MPa
